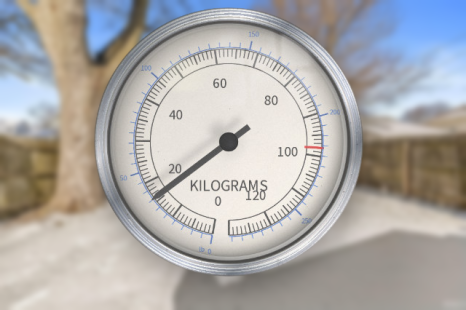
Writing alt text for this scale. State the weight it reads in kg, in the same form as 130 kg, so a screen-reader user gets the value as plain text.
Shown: 16 kg
